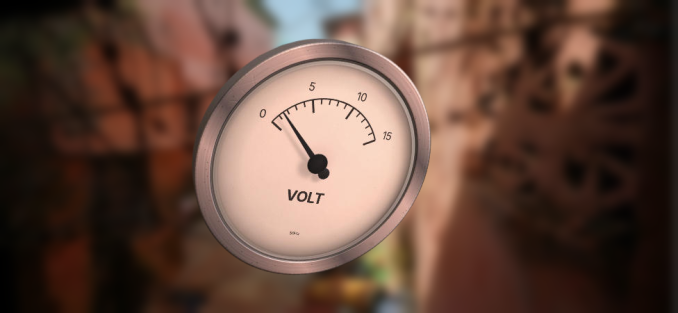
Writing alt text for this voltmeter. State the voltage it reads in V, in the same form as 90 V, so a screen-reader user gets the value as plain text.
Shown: 1.5 V
